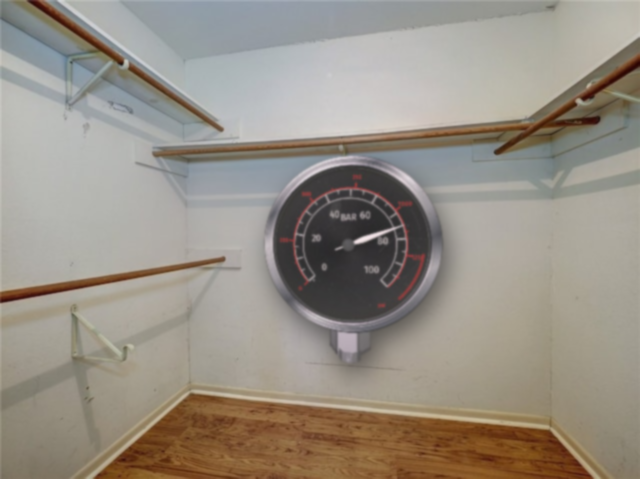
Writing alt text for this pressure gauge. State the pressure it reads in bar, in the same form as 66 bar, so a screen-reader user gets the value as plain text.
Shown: 75 bar
